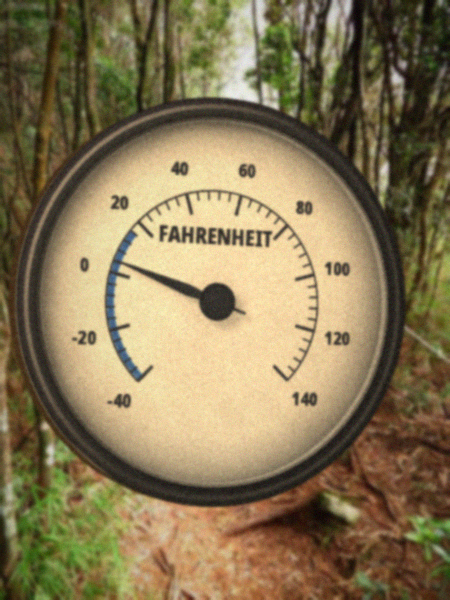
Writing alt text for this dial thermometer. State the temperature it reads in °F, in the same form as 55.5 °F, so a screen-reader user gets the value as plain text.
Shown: 4 °F
